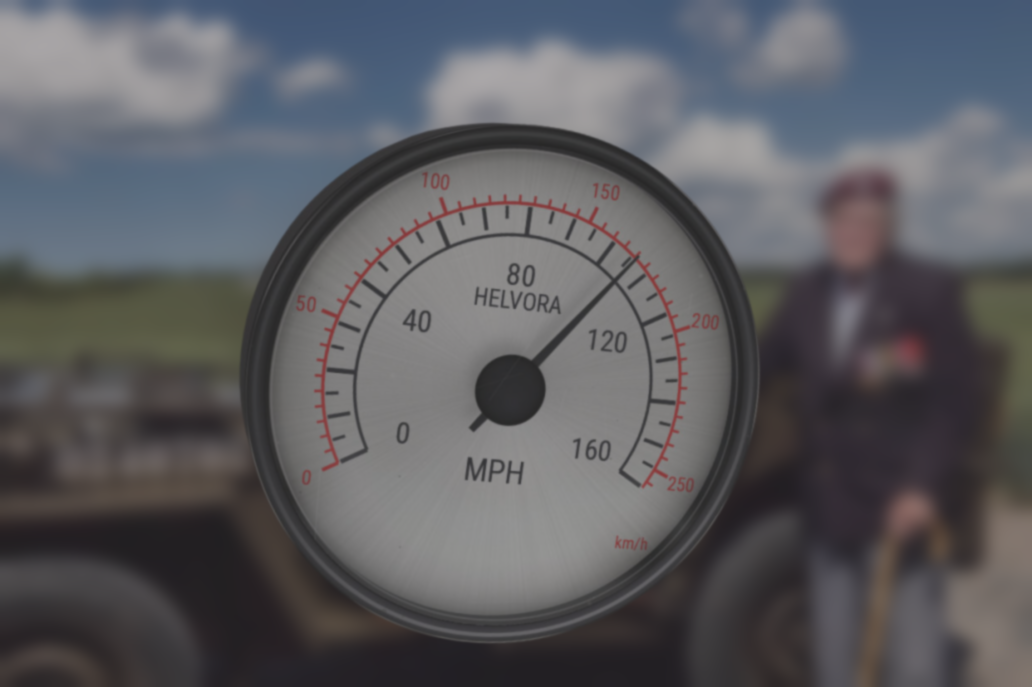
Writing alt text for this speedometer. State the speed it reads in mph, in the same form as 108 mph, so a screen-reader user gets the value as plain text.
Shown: 105 mph
